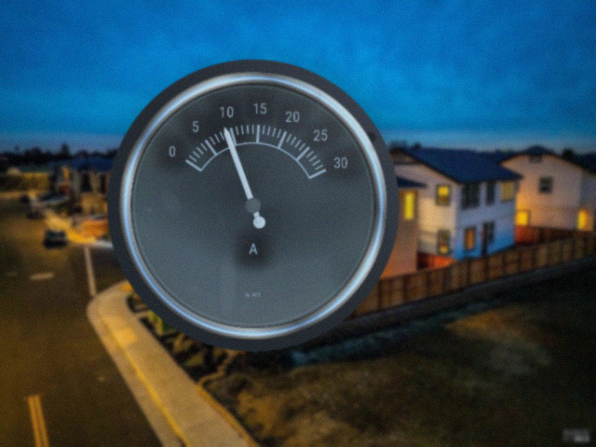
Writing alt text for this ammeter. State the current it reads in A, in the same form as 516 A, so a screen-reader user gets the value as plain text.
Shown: 9 A
